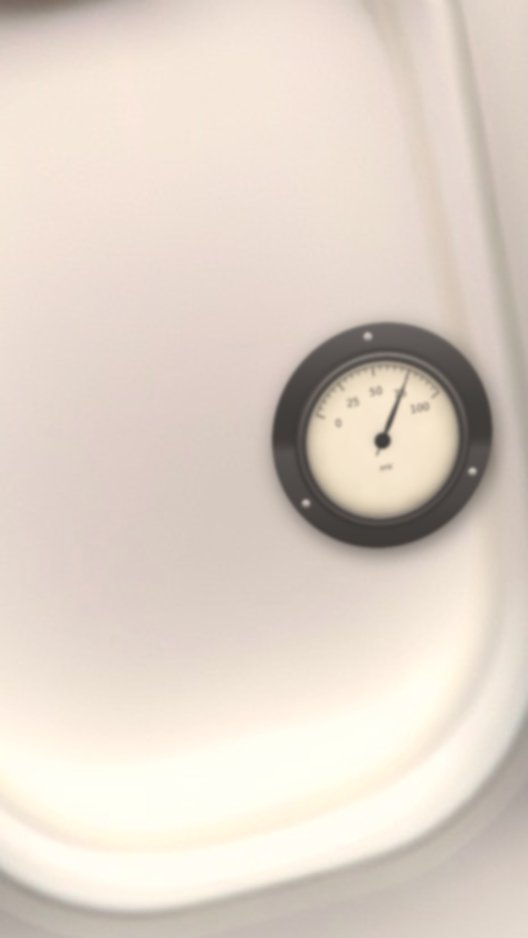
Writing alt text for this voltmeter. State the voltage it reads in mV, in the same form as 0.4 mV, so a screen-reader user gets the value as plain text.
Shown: 75 mV
